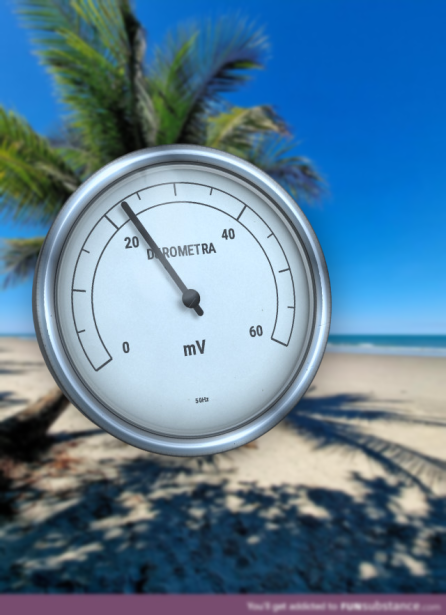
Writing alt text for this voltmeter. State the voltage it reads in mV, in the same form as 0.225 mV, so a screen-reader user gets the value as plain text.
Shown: 22.5 mV
